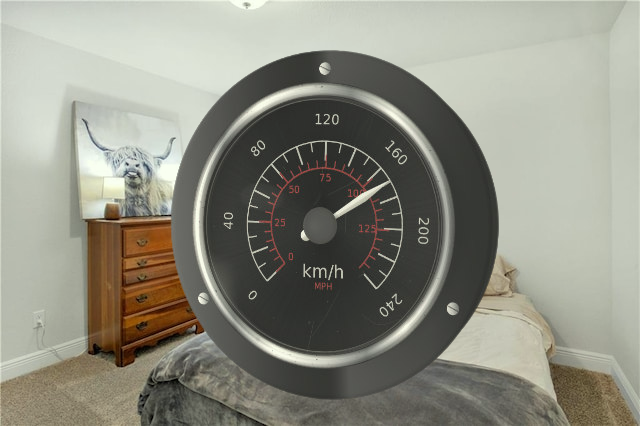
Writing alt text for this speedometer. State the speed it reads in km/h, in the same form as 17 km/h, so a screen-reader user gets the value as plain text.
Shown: 170 km/h
